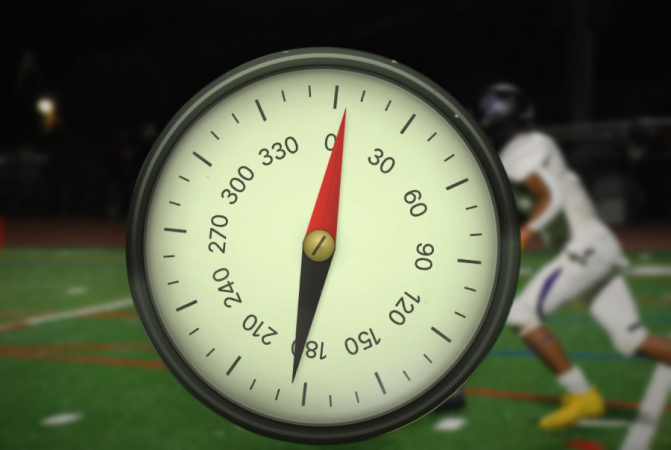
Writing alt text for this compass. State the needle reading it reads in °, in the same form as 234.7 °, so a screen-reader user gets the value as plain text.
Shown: 5 °
